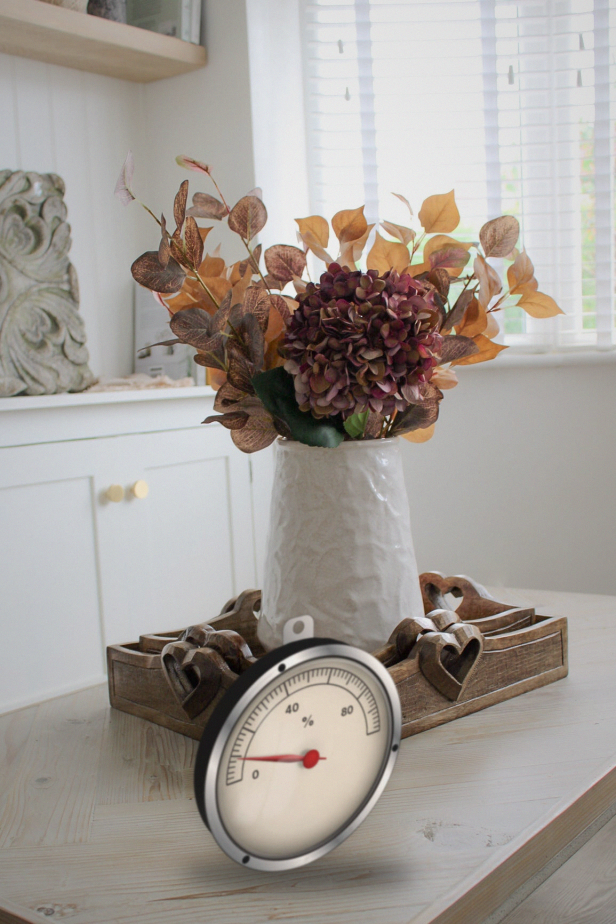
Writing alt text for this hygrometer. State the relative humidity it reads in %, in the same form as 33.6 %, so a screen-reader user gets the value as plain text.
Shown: 10 %
